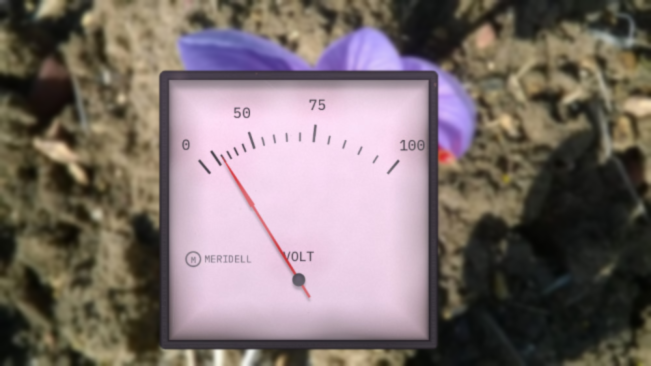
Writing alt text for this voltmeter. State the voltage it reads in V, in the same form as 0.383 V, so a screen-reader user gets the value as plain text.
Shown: 30 V
